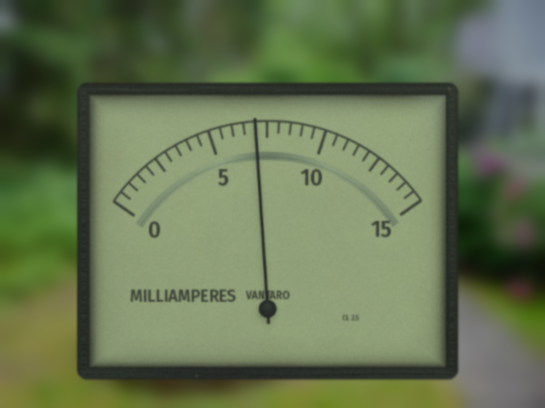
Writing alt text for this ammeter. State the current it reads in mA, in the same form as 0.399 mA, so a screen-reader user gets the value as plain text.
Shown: 7 mA
